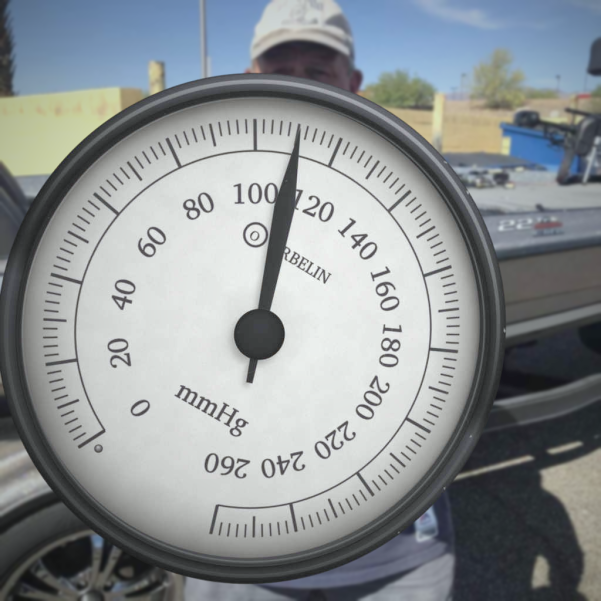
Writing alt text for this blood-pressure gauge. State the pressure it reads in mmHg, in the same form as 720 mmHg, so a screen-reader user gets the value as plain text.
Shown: 110 mmHg
